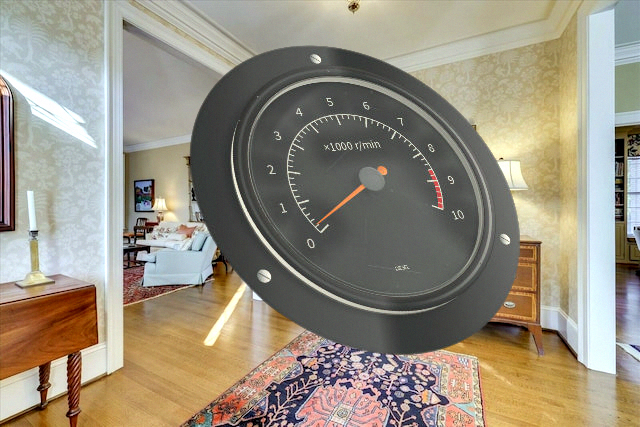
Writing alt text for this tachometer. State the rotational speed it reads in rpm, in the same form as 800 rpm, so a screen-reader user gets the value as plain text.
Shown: 200 rpm
